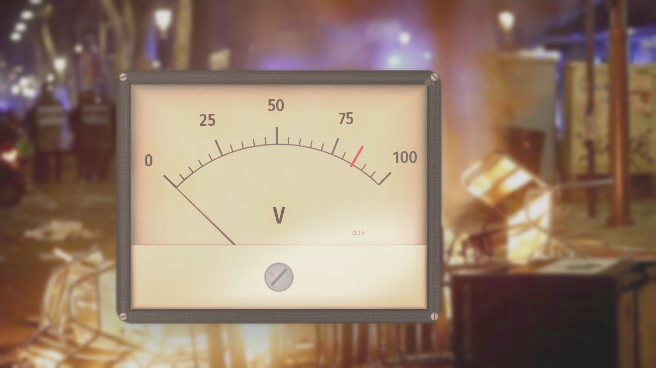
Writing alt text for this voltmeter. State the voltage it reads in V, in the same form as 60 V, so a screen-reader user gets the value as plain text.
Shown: 0 V
